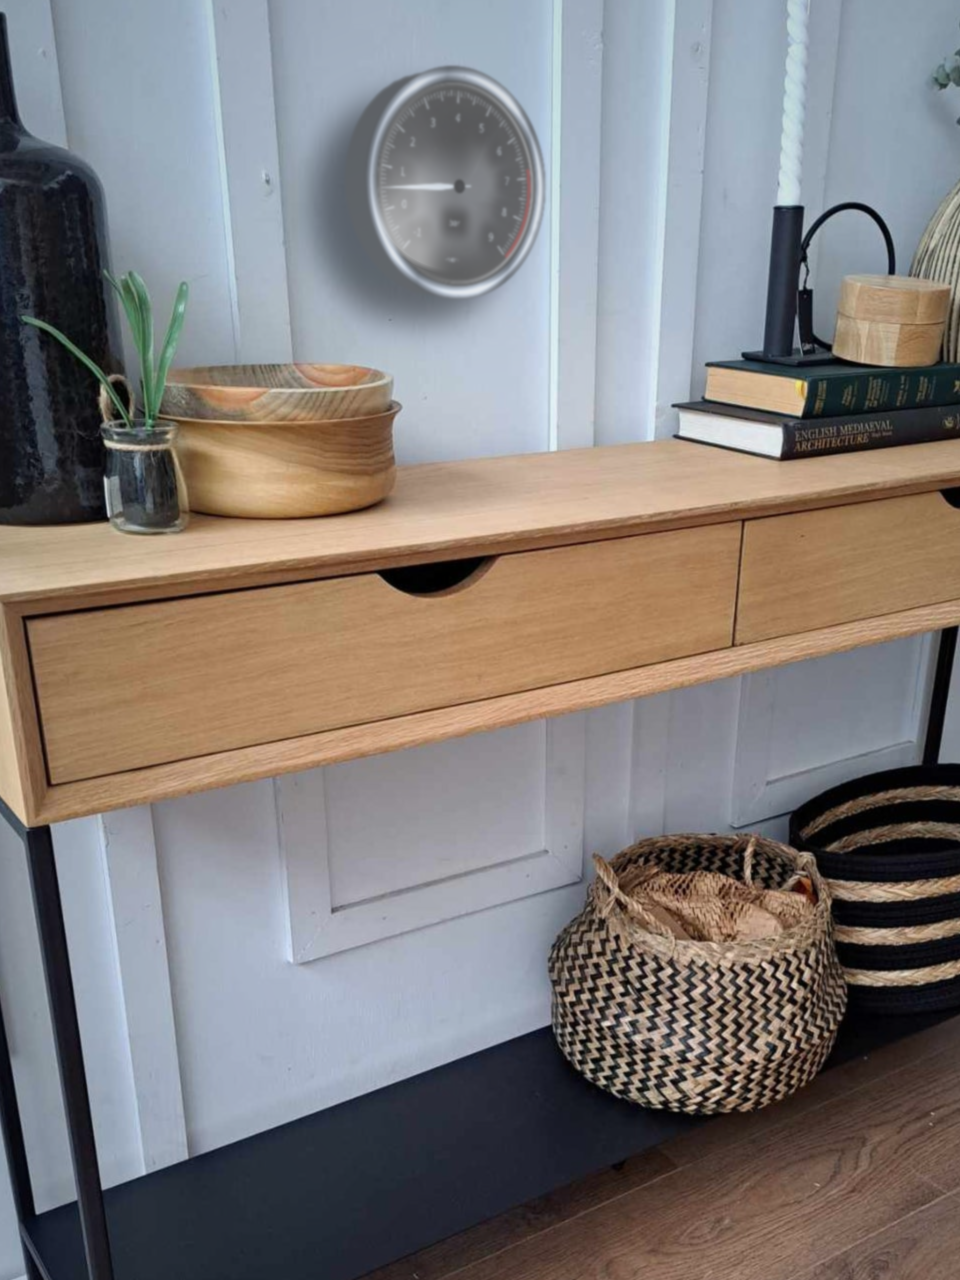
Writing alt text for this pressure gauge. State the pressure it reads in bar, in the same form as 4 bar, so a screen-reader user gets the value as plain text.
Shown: 0.5 bar
